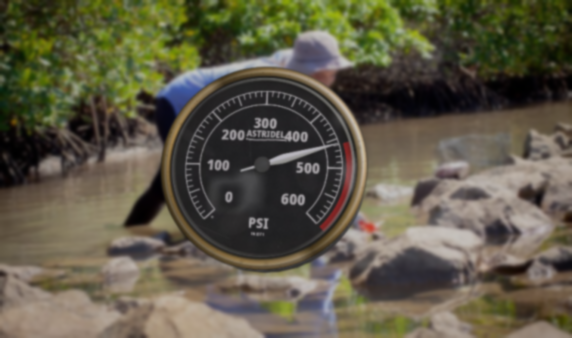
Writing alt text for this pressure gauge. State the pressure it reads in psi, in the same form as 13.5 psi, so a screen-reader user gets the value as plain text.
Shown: 460 psi
